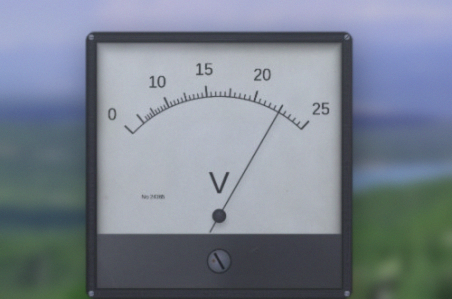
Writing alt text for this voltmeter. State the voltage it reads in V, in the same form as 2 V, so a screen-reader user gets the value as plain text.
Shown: 22.5 V
